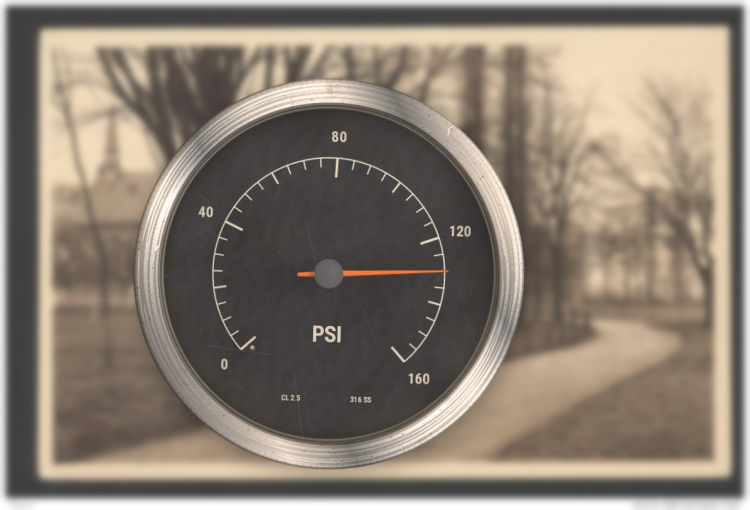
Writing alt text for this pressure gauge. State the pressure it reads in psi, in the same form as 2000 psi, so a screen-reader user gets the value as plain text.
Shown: 130 psi
